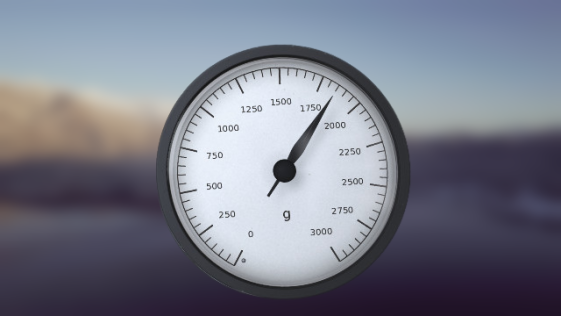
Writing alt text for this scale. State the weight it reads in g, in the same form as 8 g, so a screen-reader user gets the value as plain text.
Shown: 1850 g
